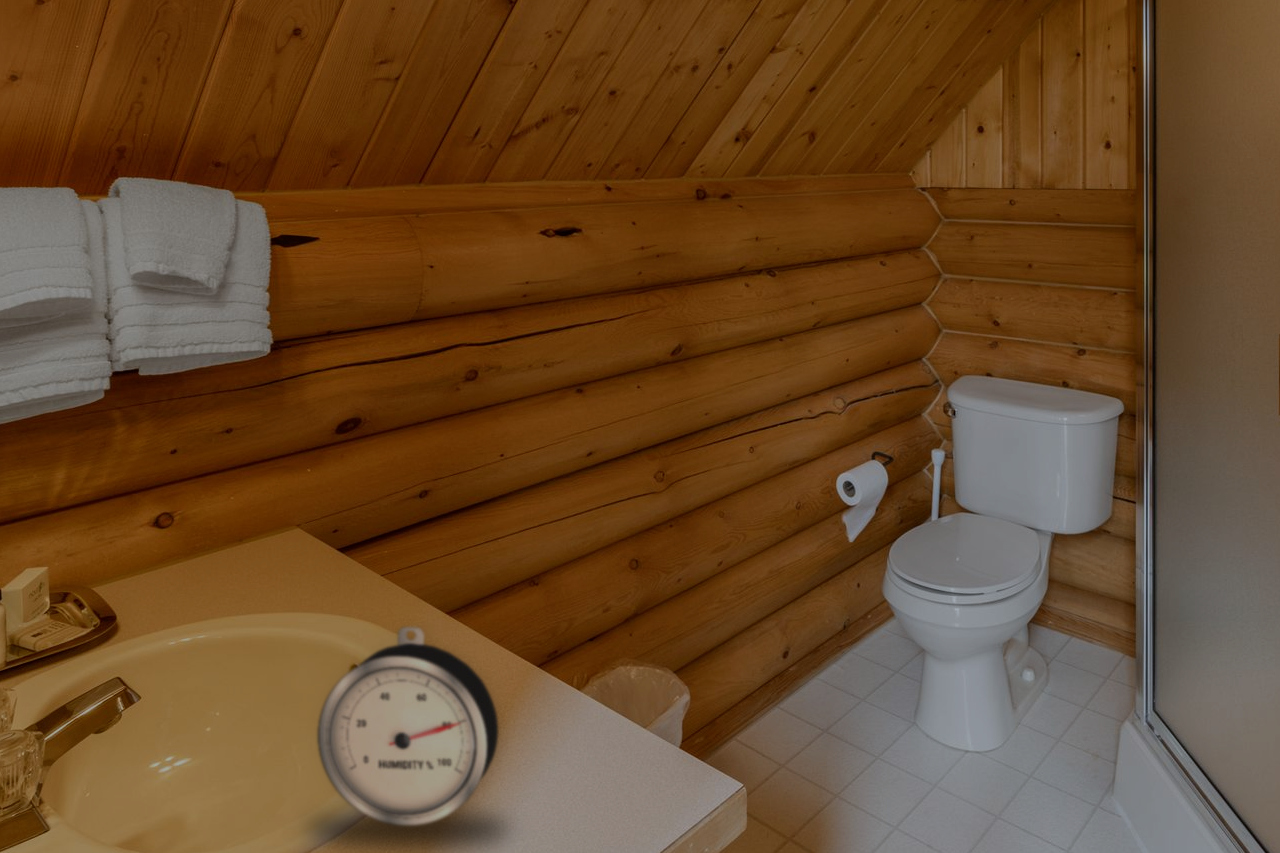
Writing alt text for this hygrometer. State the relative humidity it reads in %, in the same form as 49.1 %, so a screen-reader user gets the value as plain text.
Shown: 80 %
